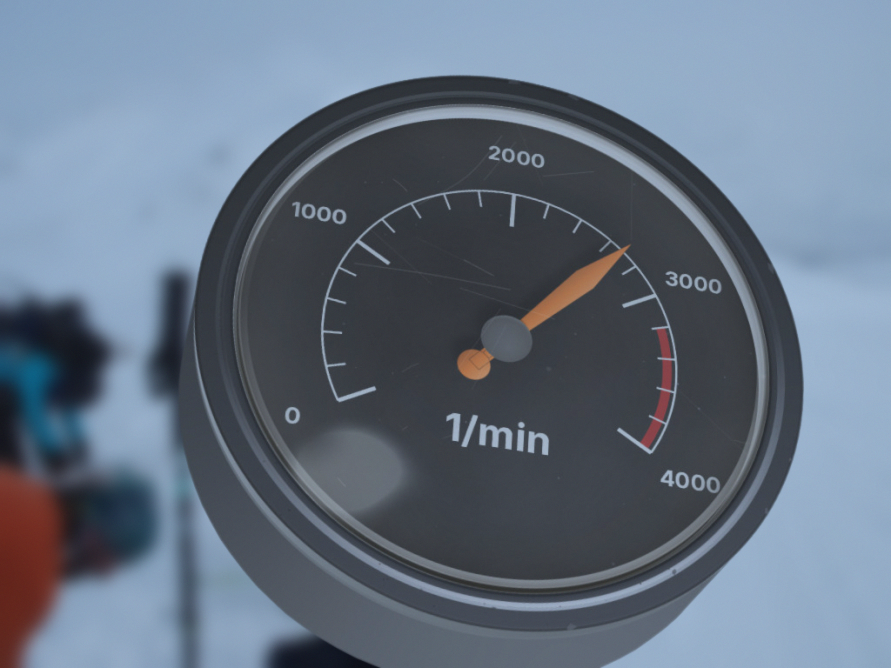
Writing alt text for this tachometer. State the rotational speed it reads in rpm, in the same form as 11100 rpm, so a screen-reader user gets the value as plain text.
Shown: 2700 rpm
